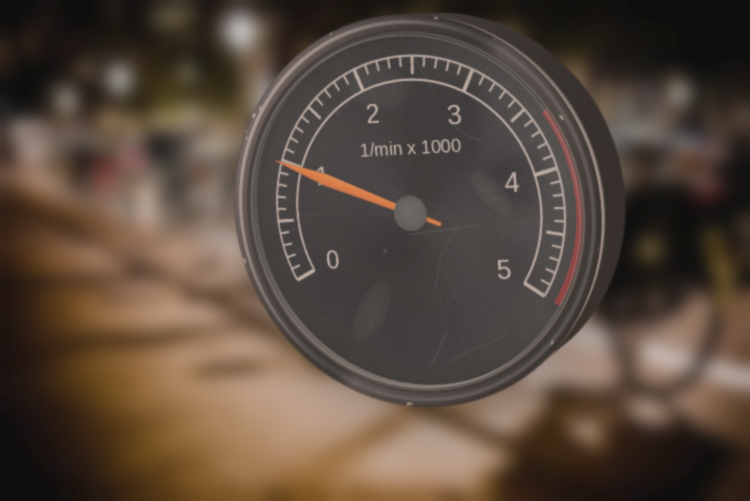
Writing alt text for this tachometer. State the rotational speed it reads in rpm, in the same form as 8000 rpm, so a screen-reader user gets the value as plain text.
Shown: 1000 rpm
